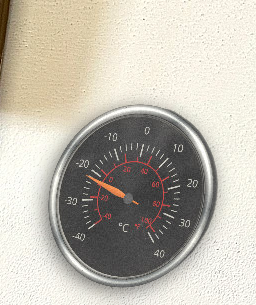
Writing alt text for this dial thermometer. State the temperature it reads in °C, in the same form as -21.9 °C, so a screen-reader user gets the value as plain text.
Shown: -22 °C
